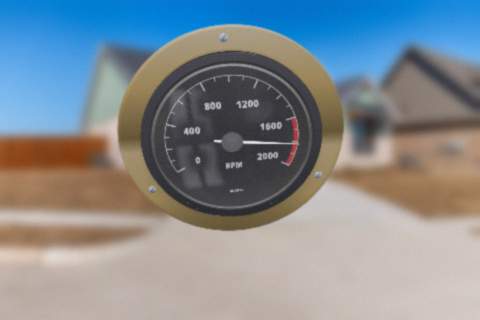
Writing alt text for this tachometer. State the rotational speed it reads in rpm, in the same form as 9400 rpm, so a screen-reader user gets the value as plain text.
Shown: 1800 rpm
